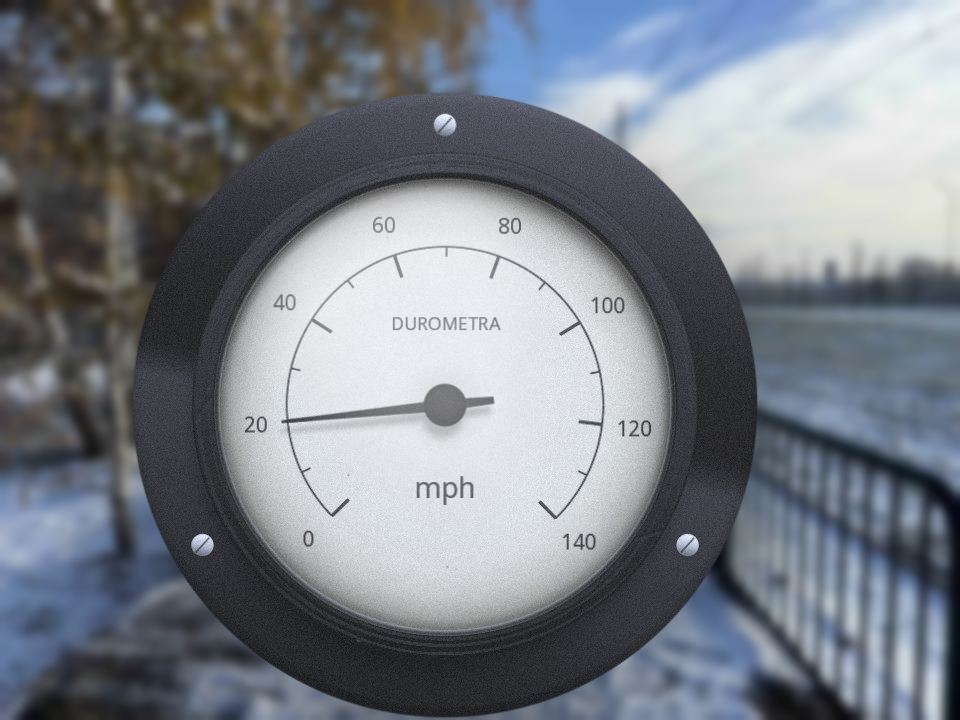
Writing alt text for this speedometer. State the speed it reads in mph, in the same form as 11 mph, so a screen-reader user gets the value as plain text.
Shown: 20 mph
